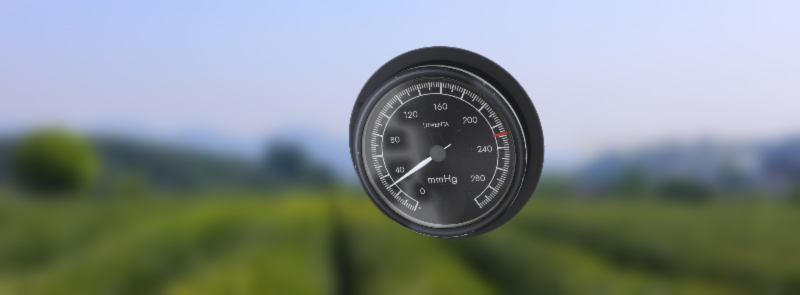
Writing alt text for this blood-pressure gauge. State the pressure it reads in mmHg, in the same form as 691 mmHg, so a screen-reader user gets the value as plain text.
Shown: 30 mmHg
